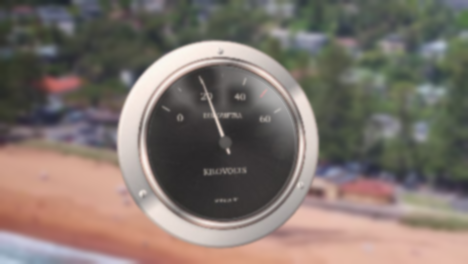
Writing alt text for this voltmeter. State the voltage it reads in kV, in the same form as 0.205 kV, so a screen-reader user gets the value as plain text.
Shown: 20 kV
